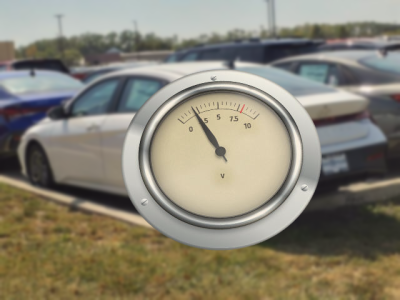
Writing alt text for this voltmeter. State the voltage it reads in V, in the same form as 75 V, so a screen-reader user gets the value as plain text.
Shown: 2 V
